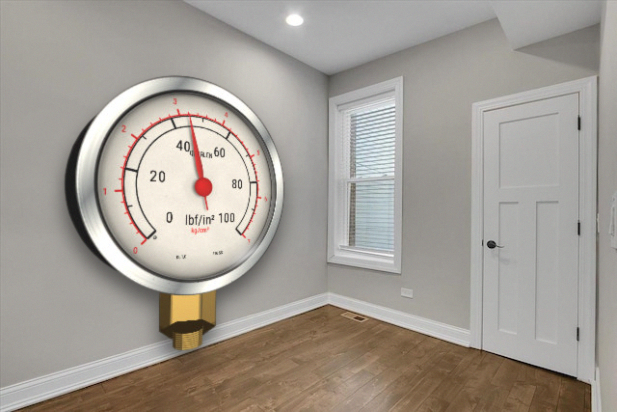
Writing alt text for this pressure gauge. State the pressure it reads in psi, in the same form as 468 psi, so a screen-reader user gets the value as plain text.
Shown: 45 psi
